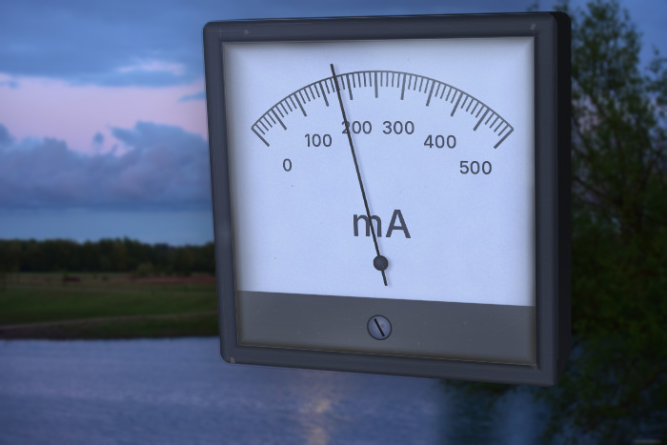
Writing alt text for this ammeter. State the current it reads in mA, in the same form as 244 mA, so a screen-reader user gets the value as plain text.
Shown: 180 mA
